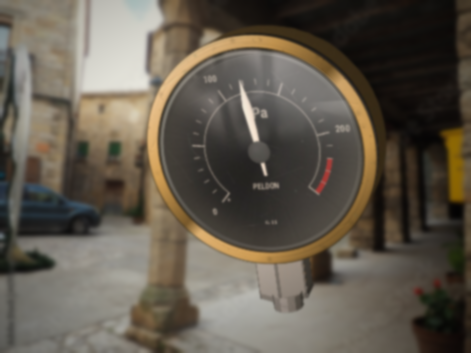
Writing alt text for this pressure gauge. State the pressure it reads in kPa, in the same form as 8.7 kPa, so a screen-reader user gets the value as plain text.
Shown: 120 kPa
